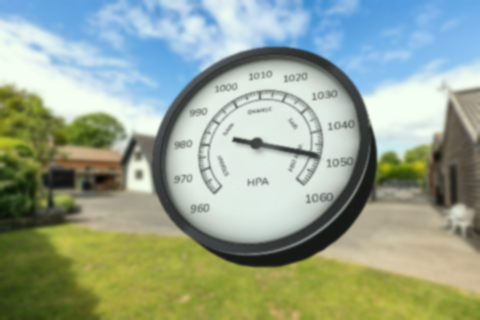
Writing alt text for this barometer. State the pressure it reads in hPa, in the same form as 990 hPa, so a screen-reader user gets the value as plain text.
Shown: 1050 hPa
